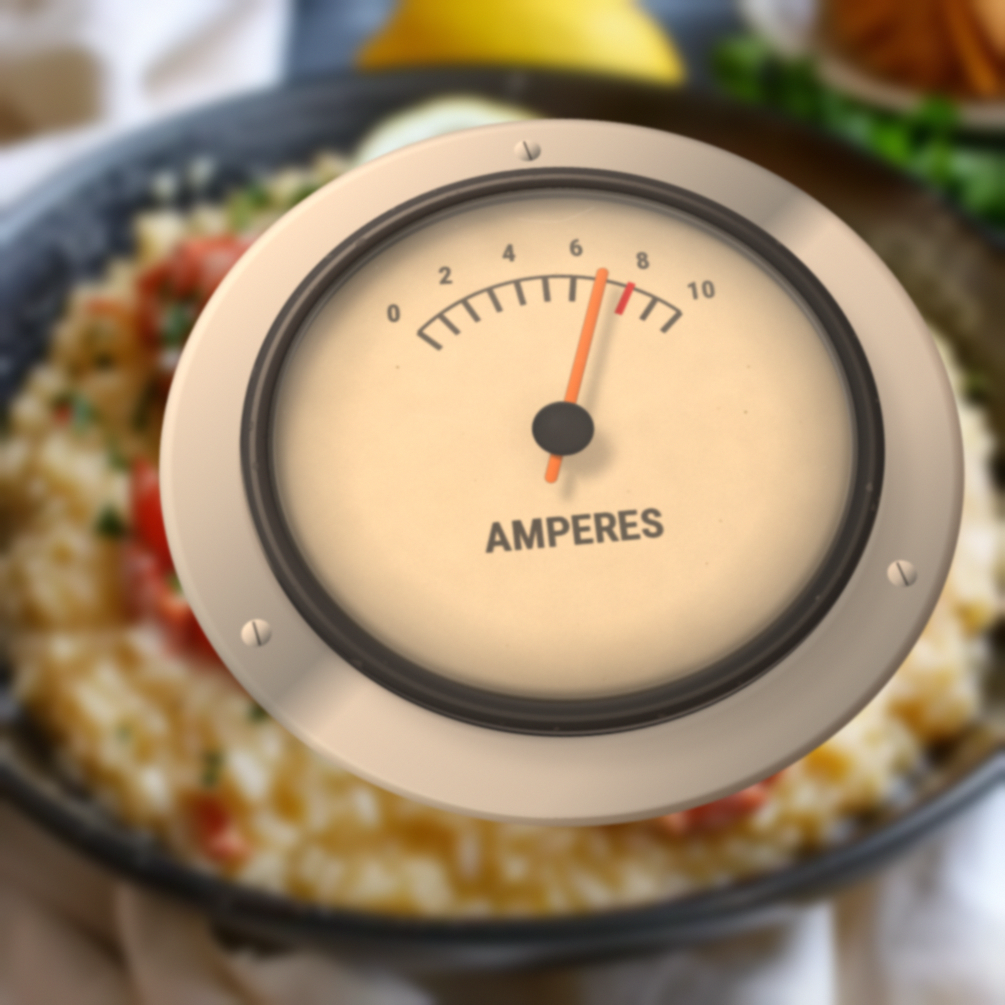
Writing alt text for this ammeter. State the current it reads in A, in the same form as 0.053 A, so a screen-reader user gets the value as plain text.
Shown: 7 A
